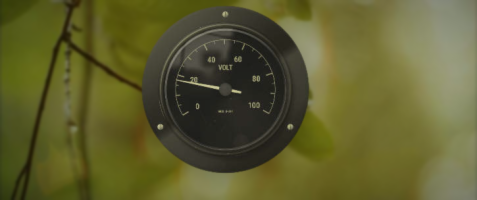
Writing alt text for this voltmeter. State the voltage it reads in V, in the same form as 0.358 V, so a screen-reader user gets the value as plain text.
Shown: 17.5 V
